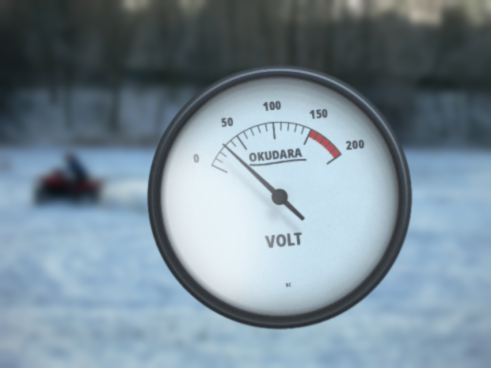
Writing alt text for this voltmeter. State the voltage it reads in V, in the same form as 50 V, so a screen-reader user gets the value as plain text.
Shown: 30 V
